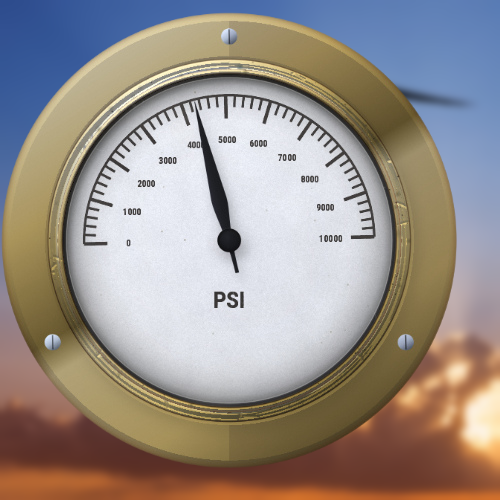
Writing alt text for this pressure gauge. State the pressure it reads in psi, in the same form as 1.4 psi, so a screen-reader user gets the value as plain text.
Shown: 4300 psi
